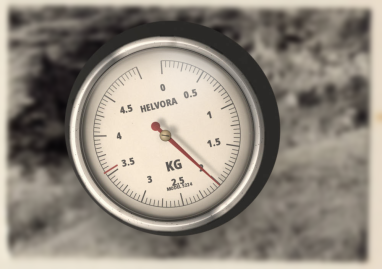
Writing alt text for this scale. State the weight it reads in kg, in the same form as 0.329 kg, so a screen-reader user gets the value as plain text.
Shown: 2 kg
